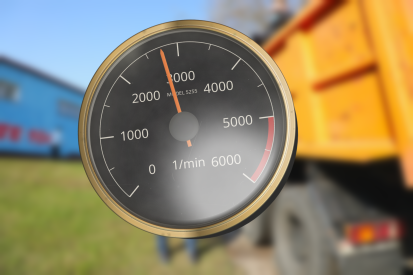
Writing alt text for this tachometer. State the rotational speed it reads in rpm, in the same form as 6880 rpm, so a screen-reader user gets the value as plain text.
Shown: 2750 rpm
